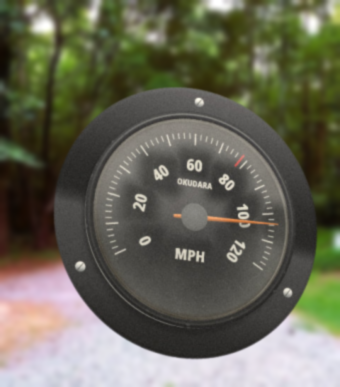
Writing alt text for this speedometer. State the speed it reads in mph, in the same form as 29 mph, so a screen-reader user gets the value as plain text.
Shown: 104 mph
